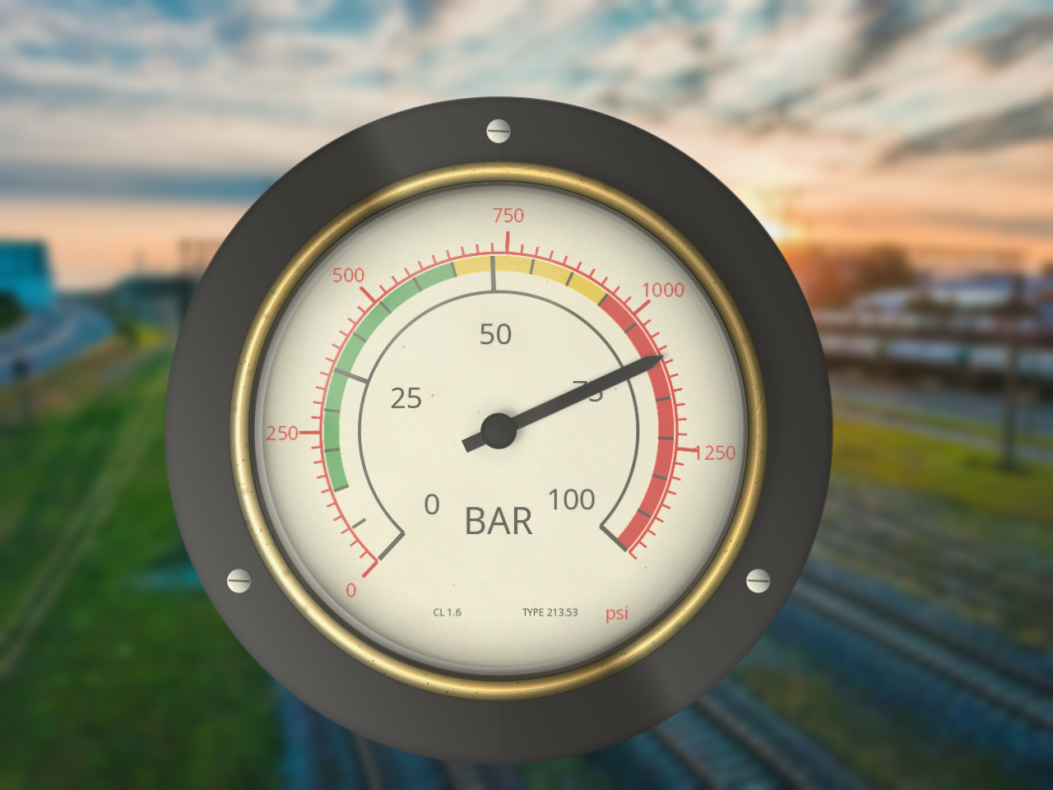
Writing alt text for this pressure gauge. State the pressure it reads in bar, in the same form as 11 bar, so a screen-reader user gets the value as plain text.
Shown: 75 bar
